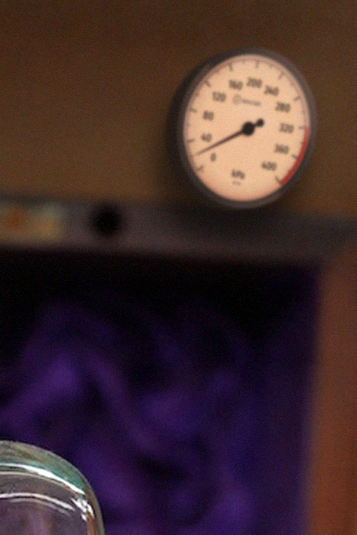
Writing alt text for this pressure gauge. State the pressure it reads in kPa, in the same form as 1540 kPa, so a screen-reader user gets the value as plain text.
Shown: 20 kPa
